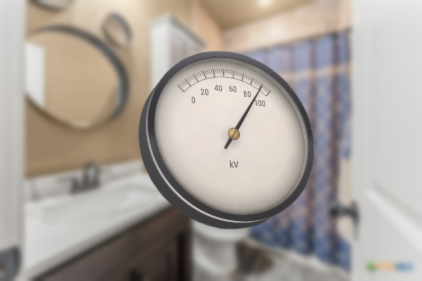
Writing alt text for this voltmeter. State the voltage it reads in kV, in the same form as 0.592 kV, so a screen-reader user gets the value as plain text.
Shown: 90 kV
